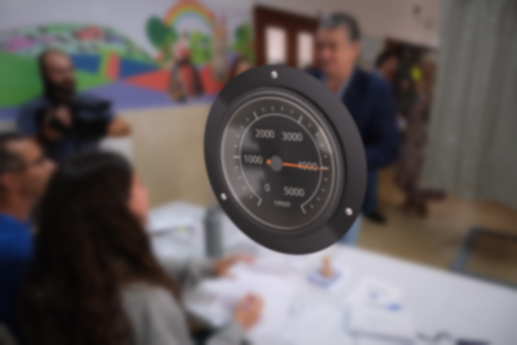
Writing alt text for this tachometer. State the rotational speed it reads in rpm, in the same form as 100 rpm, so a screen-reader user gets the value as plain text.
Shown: 4000 rpm
